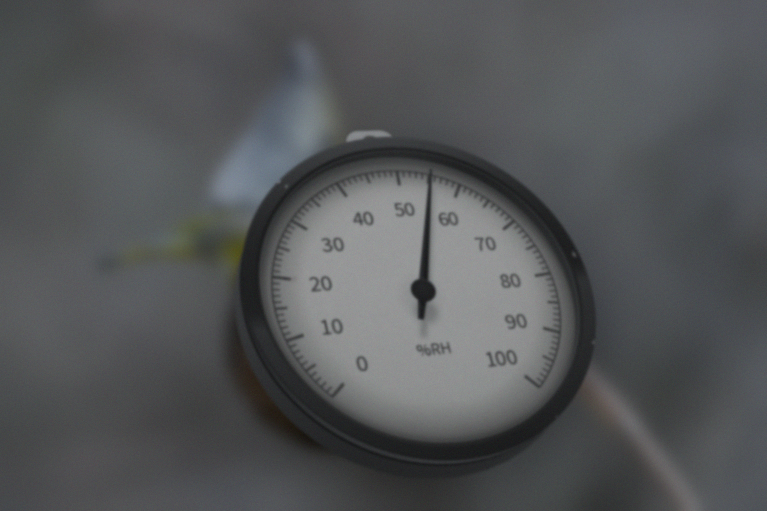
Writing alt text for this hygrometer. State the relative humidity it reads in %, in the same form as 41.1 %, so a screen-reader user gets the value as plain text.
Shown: 55 %
